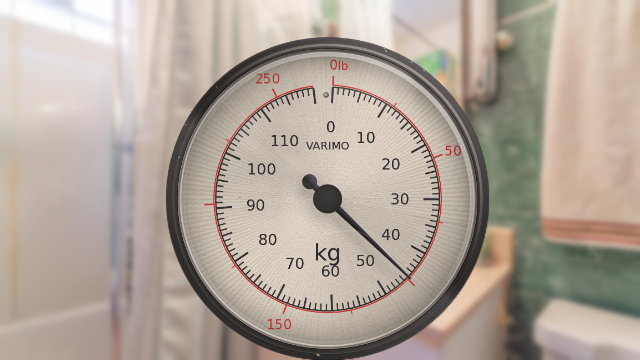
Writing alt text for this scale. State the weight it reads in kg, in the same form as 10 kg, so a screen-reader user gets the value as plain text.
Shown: 45 kg
